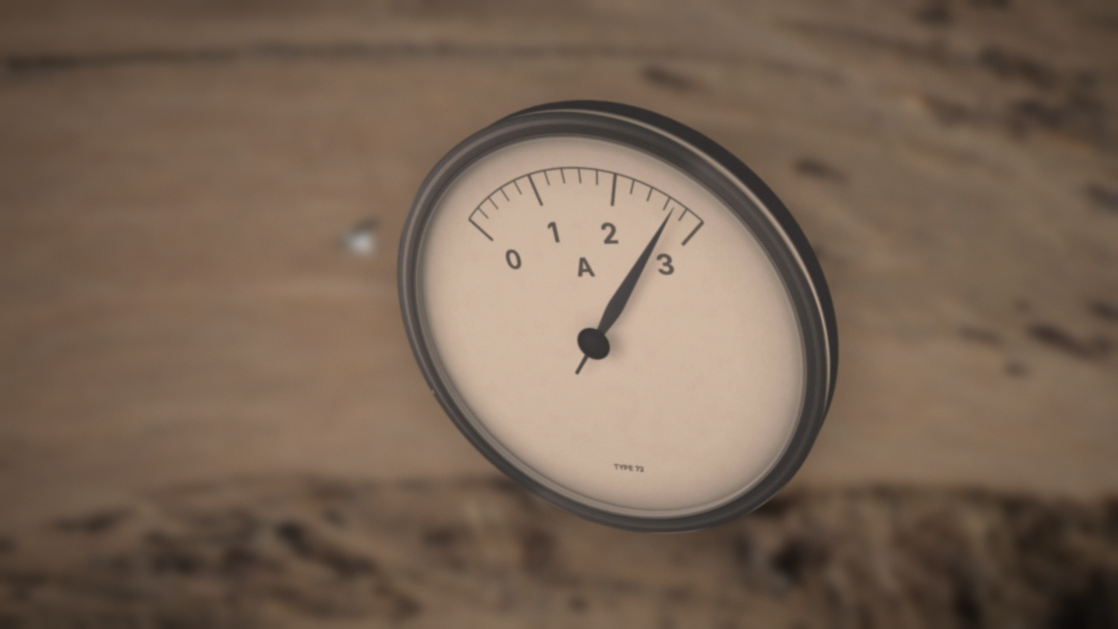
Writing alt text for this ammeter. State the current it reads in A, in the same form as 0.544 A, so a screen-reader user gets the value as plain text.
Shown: 2.7 A
